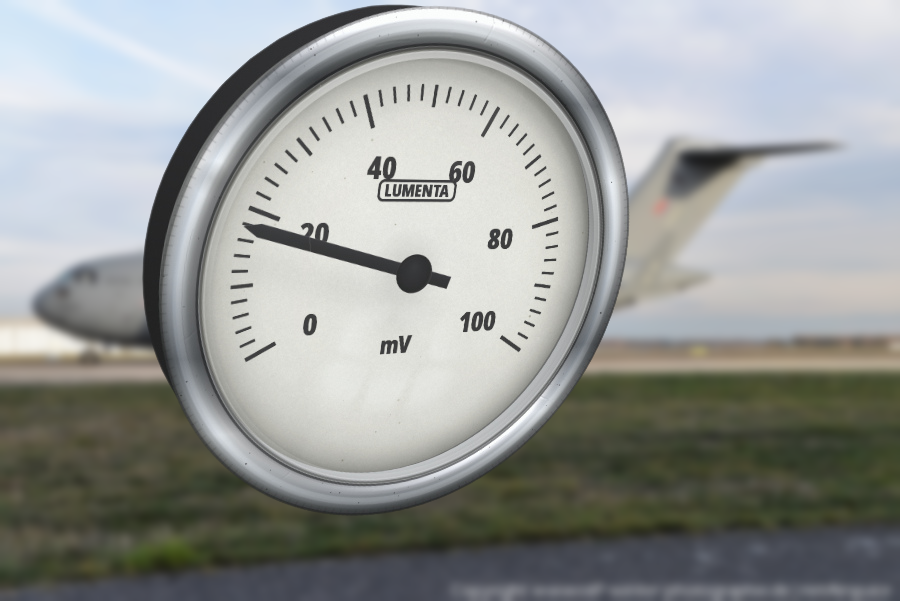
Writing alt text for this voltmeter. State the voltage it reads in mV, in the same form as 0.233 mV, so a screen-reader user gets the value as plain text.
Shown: 18 mV
